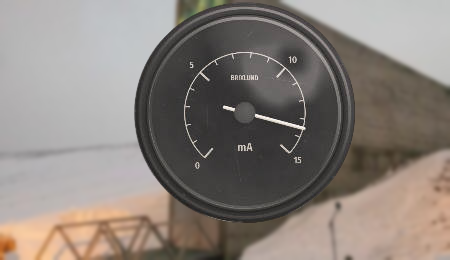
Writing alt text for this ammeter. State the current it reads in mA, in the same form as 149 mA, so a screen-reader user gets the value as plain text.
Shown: 13.5 mA
